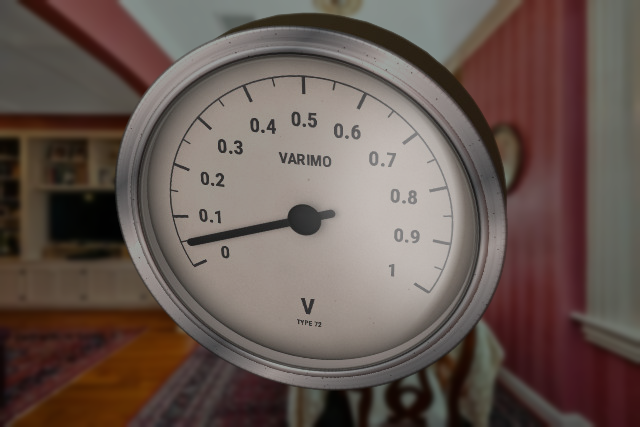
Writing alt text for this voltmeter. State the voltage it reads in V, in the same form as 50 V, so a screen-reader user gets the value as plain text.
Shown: 0.05 V
